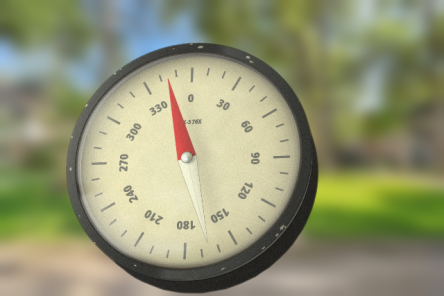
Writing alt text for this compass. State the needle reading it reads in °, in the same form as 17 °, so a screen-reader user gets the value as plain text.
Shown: 345 °
